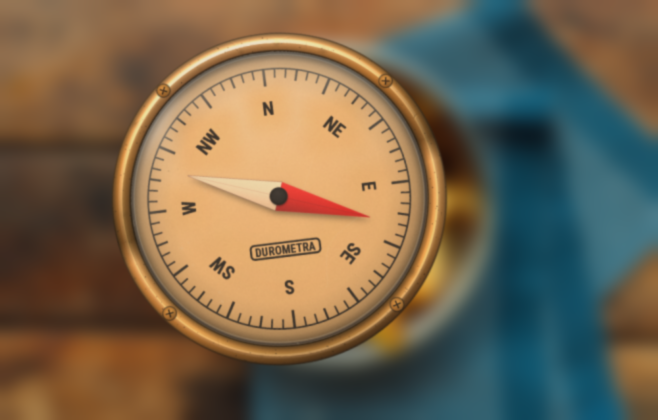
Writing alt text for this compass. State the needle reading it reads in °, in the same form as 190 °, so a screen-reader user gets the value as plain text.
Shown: 110 °
